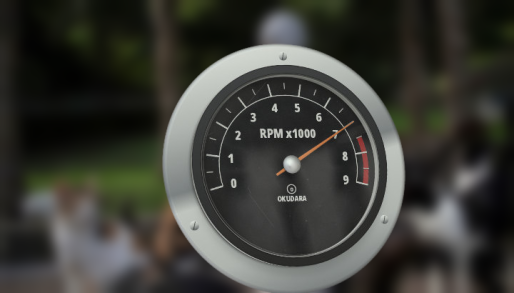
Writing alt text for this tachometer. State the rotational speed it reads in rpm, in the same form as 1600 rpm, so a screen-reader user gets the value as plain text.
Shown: 7000 rpm
